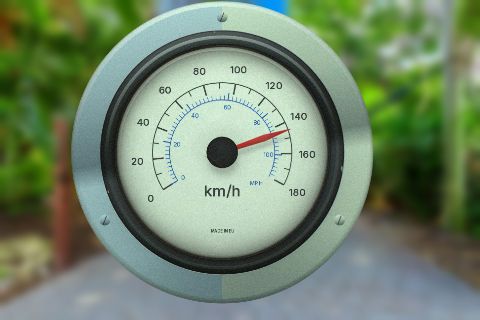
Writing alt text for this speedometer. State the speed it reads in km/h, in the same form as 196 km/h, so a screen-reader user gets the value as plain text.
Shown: 145 km/h
